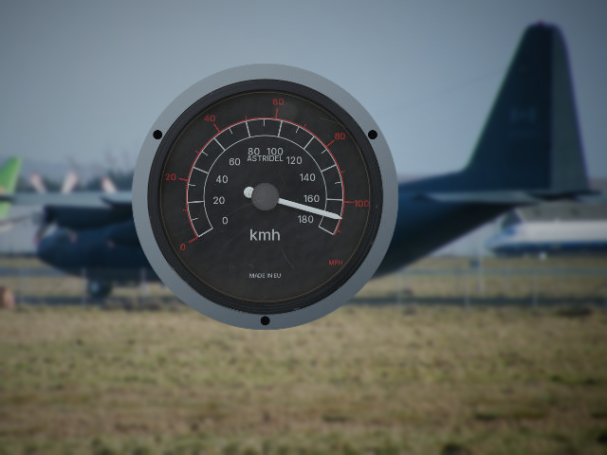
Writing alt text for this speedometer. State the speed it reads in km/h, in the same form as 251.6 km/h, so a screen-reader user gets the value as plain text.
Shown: 170 km/h
